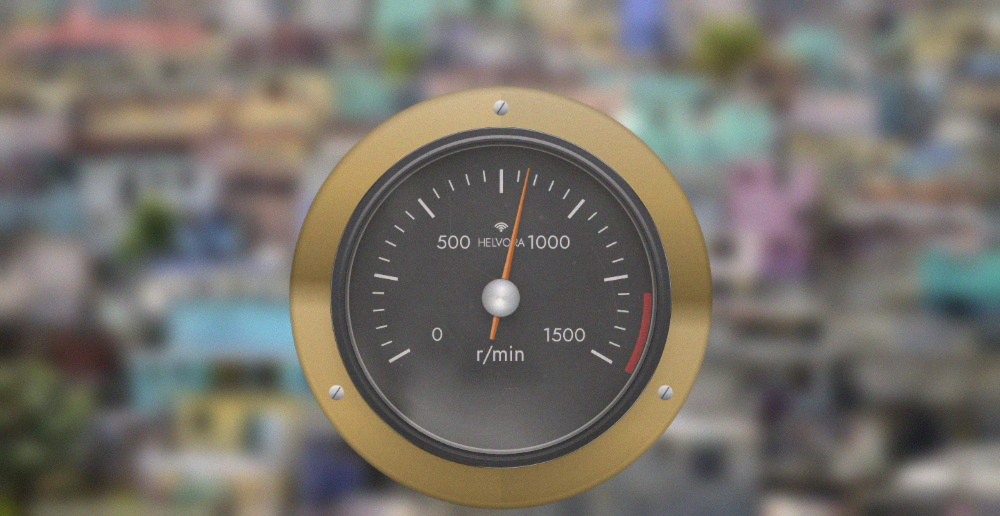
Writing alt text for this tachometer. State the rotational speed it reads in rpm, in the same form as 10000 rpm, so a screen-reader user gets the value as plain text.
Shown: 825 rpm
